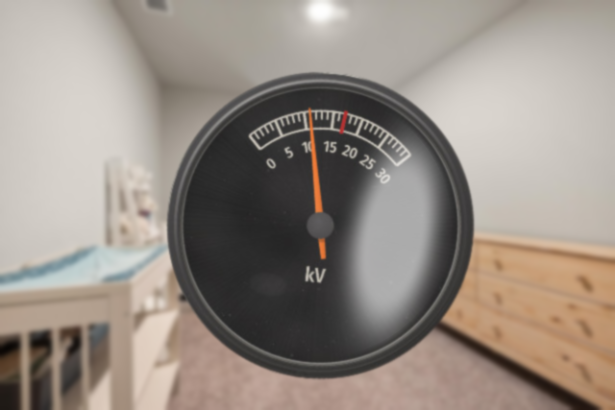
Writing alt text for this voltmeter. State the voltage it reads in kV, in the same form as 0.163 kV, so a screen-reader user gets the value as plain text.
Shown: 11 kV
